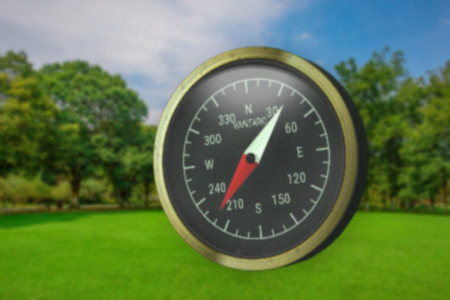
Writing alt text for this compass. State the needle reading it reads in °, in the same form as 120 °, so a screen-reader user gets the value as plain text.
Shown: 220 °
